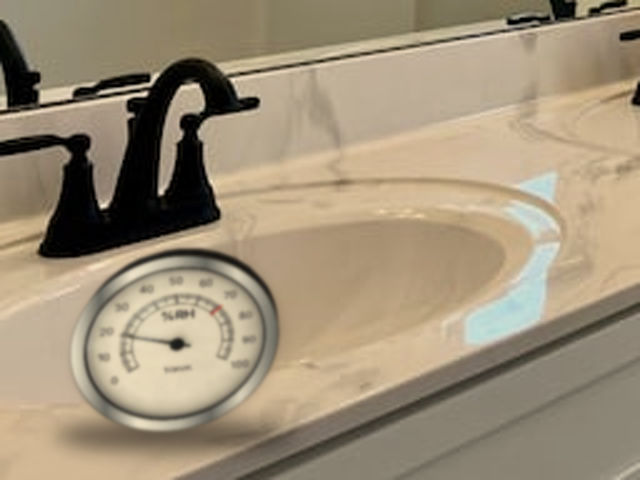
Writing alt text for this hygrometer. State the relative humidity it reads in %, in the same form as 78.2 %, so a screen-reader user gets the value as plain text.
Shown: 20 %
